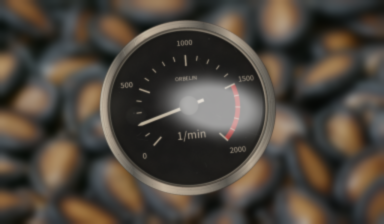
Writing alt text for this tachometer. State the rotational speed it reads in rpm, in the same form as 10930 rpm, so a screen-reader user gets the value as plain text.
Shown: 200 rpm
